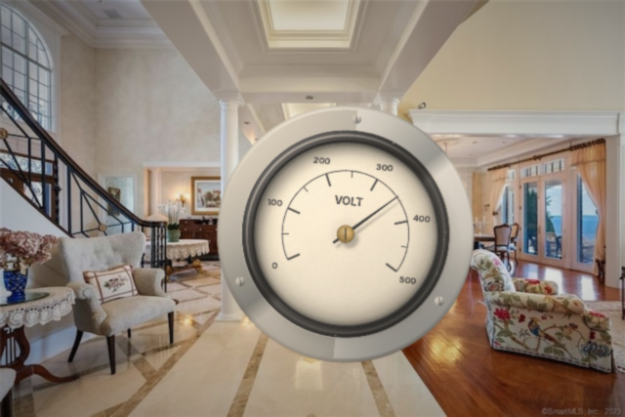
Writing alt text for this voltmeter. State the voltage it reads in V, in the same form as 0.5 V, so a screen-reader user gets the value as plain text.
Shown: 350 V
